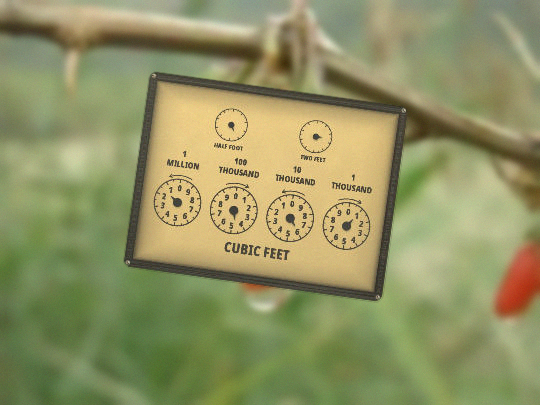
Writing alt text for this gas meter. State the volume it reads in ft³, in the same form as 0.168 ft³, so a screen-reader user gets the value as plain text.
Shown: 146100 ft³
